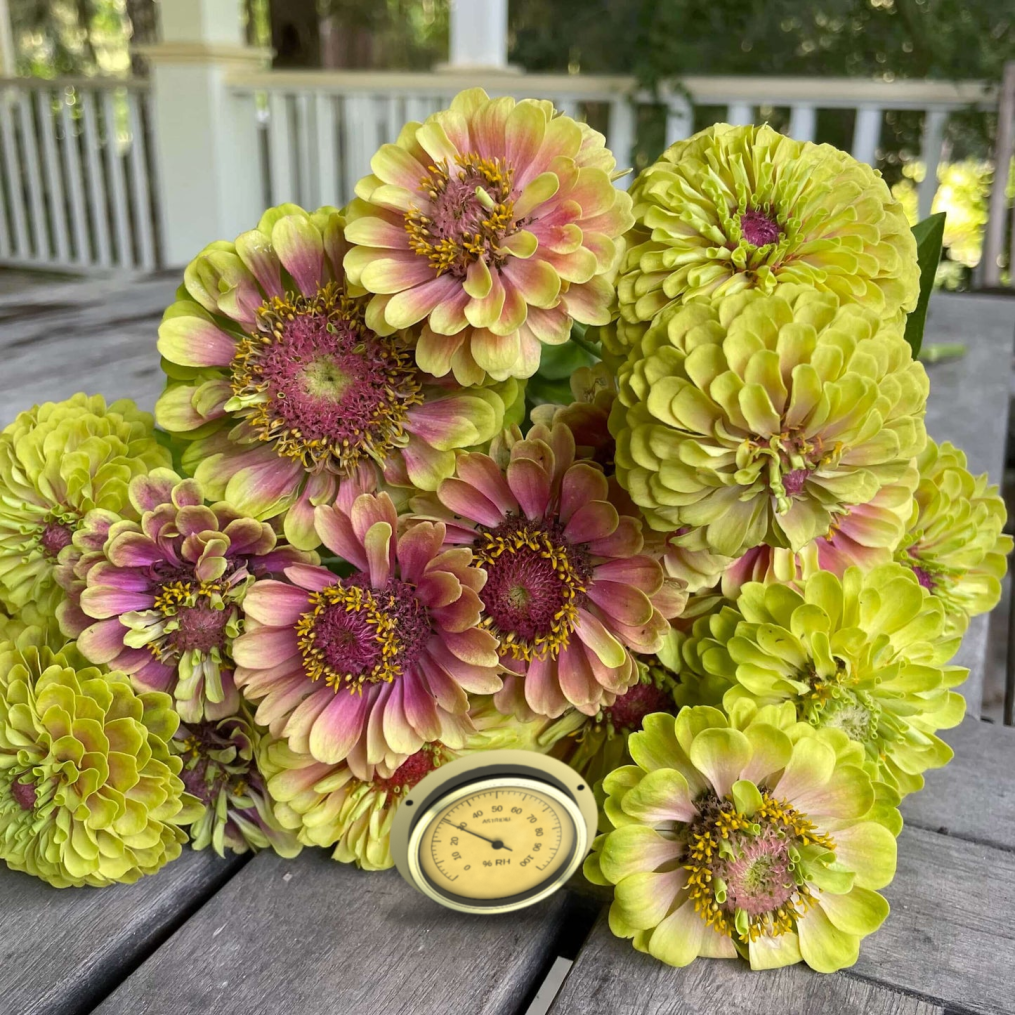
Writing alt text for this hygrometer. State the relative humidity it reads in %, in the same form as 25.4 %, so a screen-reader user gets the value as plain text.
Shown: 30 %
